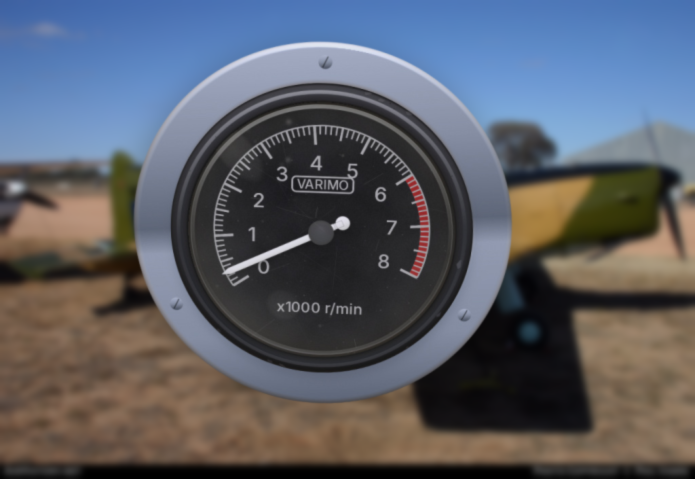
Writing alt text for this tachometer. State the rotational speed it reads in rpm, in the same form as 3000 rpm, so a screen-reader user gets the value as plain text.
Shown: 300 rpm
